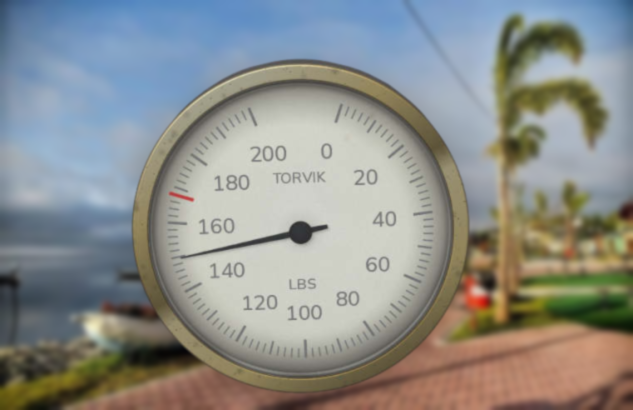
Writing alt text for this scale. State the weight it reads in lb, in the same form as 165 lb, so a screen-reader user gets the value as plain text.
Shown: 150 lb
